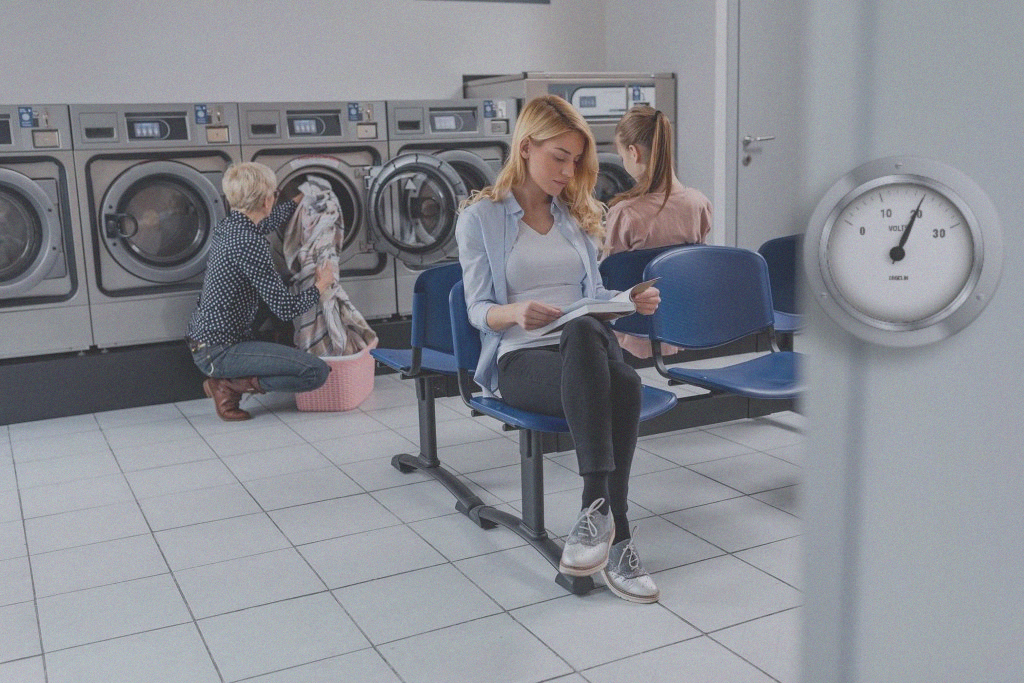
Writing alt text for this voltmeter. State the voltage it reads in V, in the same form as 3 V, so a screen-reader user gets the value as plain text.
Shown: 20 V
